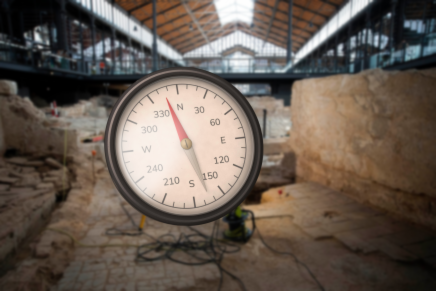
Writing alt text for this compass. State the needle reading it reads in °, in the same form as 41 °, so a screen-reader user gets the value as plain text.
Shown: 345 °
